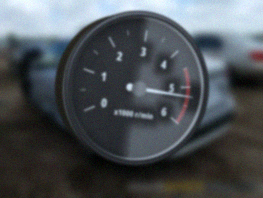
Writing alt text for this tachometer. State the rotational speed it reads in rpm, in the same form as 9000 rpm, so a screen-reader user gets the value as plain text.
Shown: 5250 rpm
